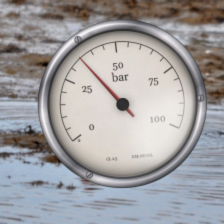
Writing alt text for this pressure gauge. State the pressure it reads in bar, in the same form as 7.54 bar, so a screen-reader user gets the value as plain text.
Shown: 35 bar
